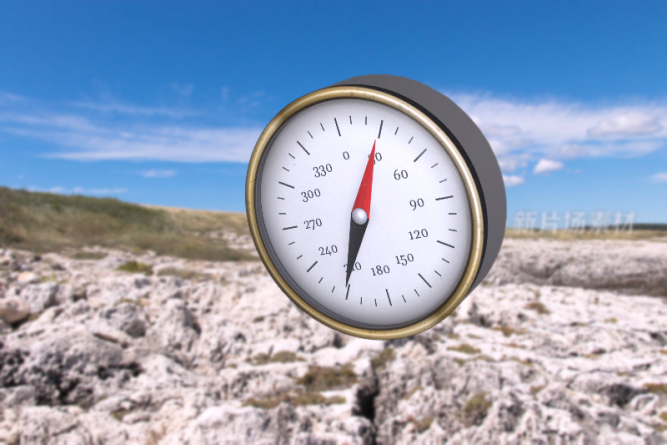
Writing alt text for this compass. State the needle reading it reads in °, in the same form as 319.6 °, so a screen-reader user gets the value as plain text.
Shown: 30 °
